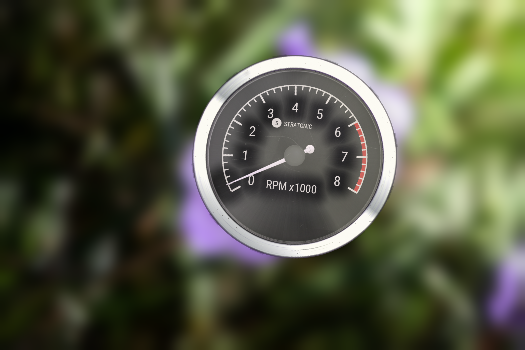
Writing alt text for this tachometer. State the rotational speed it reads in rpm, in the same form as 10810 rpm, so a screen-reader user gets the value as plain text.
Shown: 200 rpm
